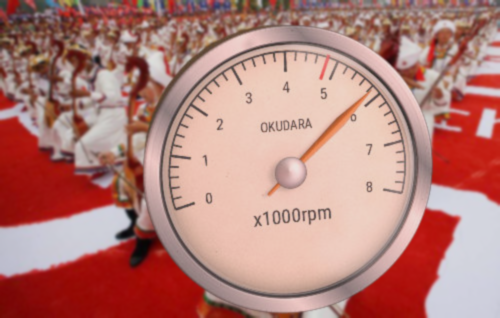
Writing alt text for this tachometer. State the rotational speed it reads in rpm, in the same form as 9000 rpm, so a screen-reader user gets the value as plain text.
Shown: 5800 rpm
